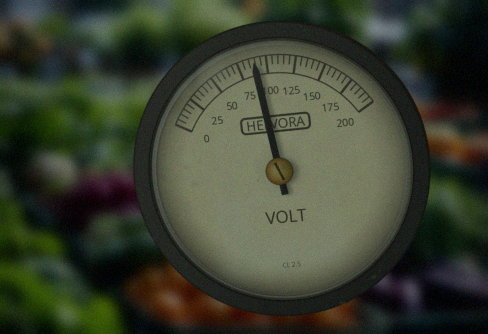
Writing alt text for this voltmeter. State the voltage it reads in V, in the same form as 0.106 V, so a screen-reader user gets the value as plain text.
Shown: 90 V
